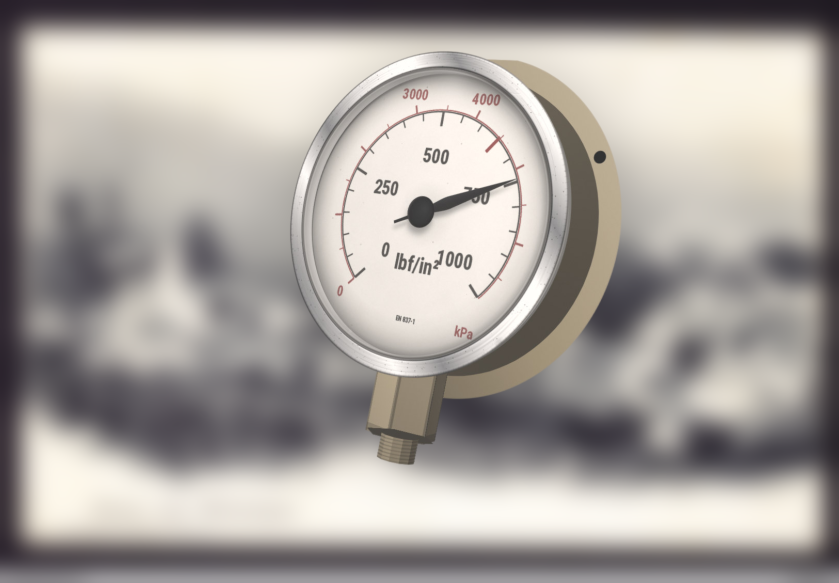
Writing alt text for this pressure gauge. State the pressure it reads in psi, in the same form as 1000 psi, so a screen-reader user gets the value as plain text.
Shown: 750 psi
